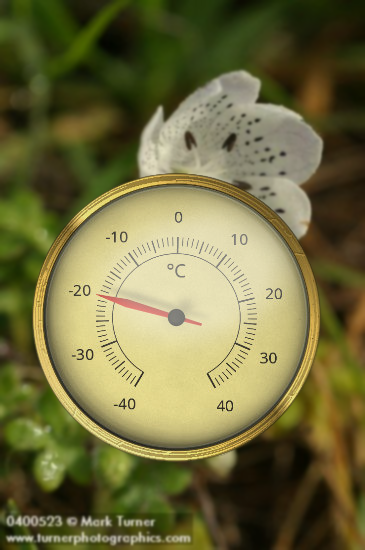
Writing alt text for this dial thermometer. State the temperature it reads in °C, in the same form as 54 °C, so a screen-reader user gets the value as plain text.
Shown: -20 °C
